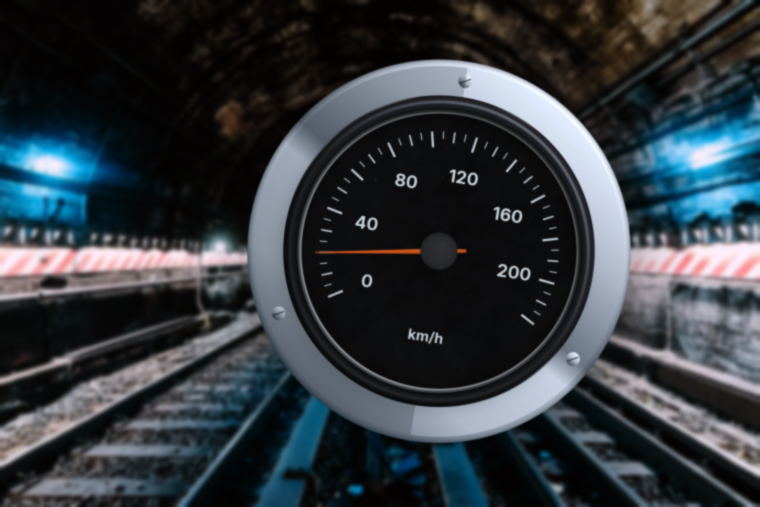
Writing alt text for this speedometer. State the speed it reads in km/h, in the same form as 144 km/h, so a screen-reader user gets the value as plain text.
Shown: 20 km/h
